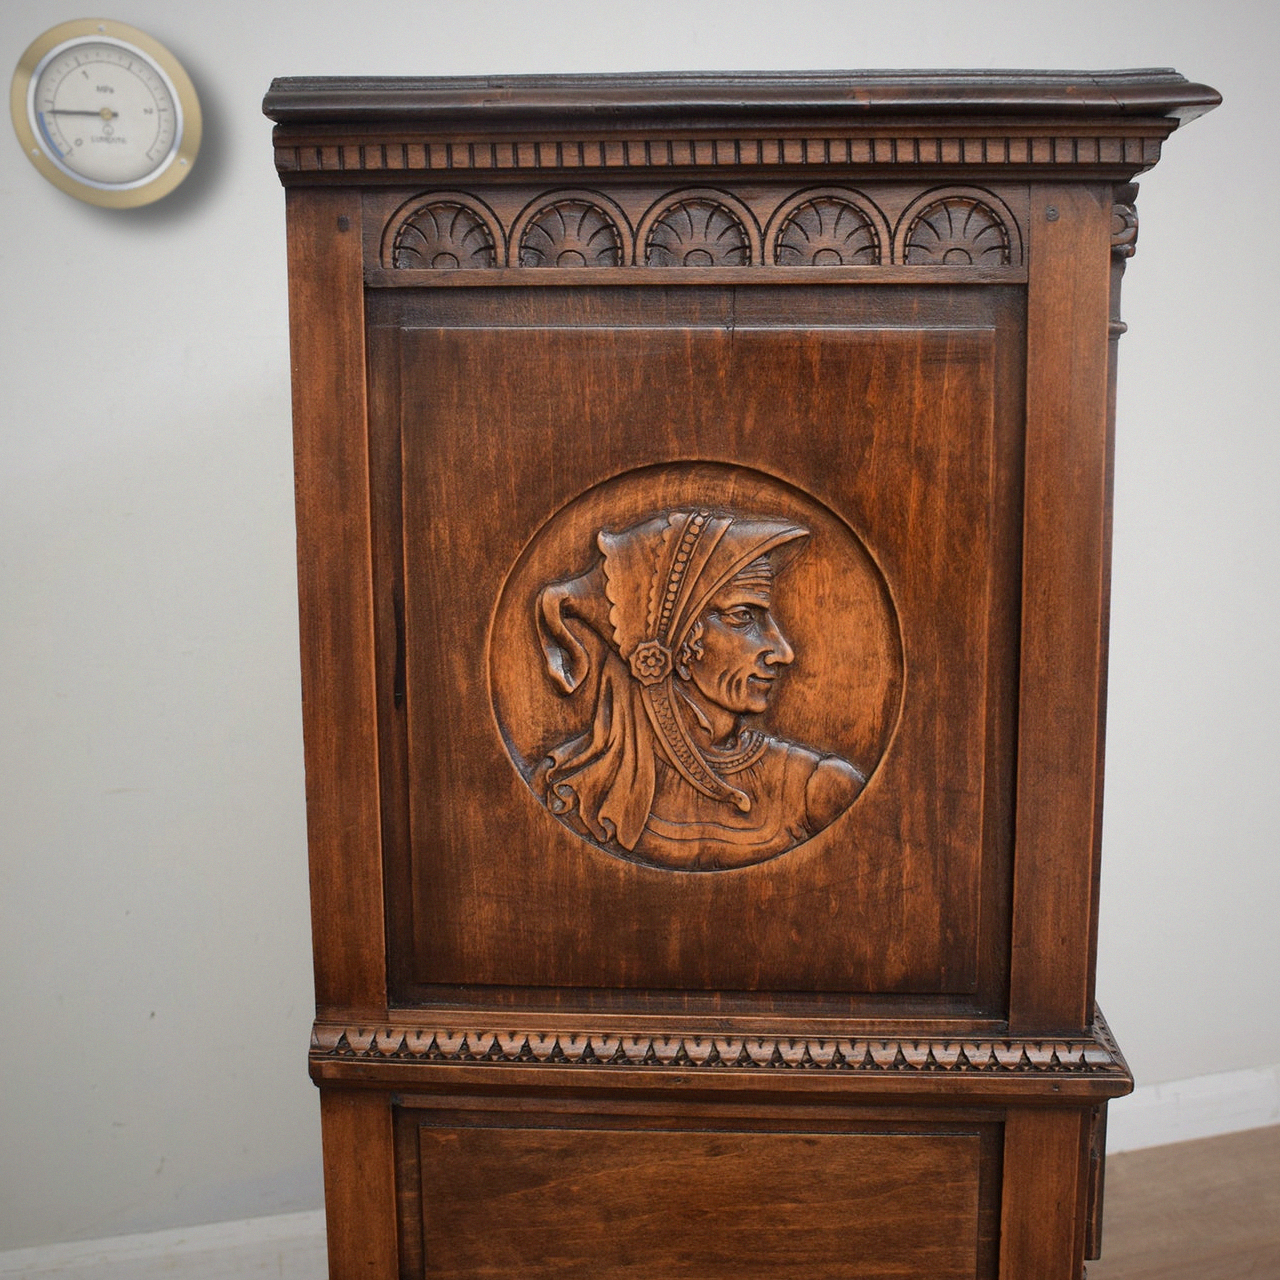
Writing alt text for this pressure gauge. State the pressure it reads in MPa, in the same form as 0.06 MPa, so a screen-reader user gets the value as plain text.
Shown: 0.4 MPa
